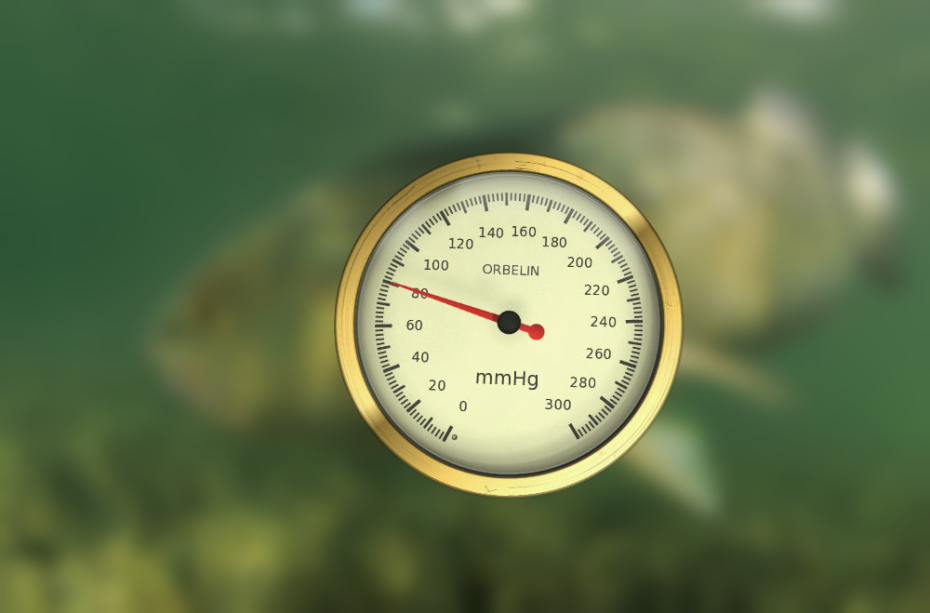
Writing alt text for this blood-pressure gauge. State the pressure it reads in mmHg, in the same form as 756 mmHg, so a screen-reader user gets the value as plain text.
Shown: 80 mmHg
